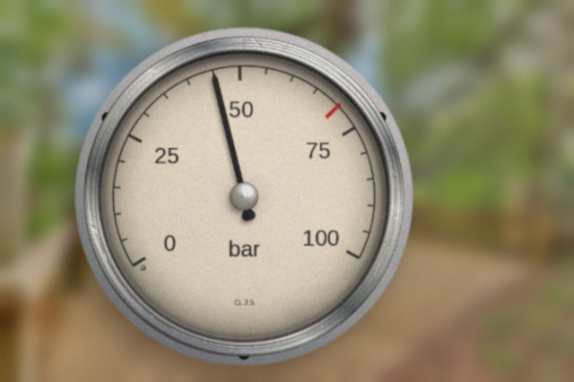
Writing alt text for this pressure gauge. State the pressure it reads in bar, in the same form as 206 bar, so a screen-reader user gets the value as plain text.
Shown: 45 bar
